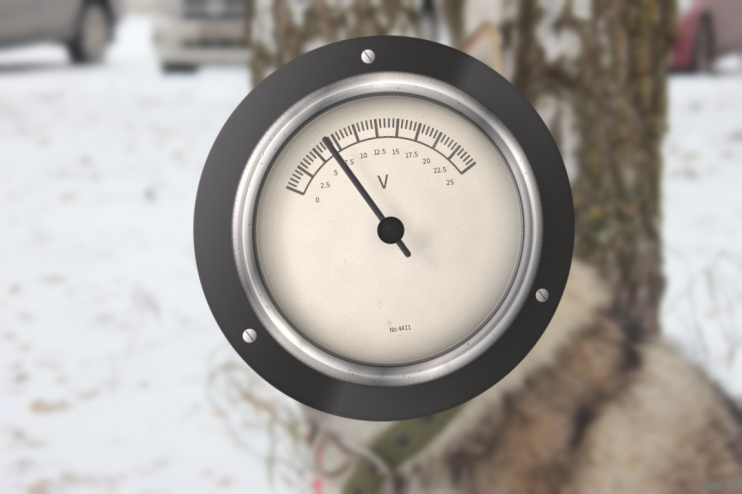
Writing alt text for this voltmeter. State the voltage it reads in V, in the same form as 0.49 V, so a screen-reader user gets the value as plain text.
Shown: 6.5 V
